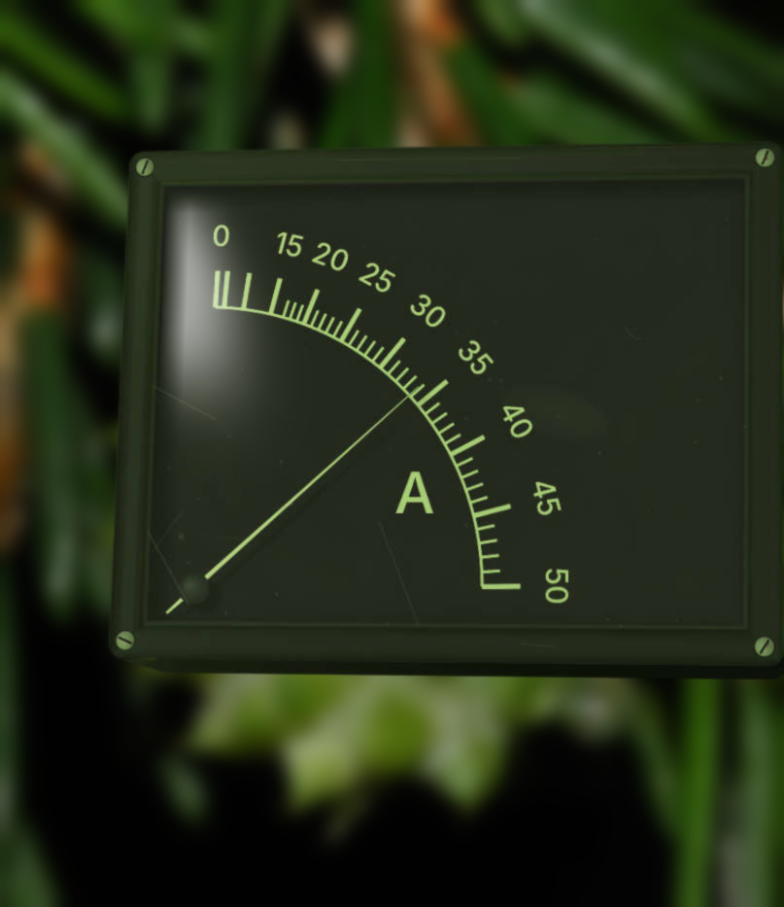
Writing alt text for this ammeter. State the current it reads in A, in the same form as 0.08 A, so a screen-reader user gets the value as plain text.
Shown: 34 A
